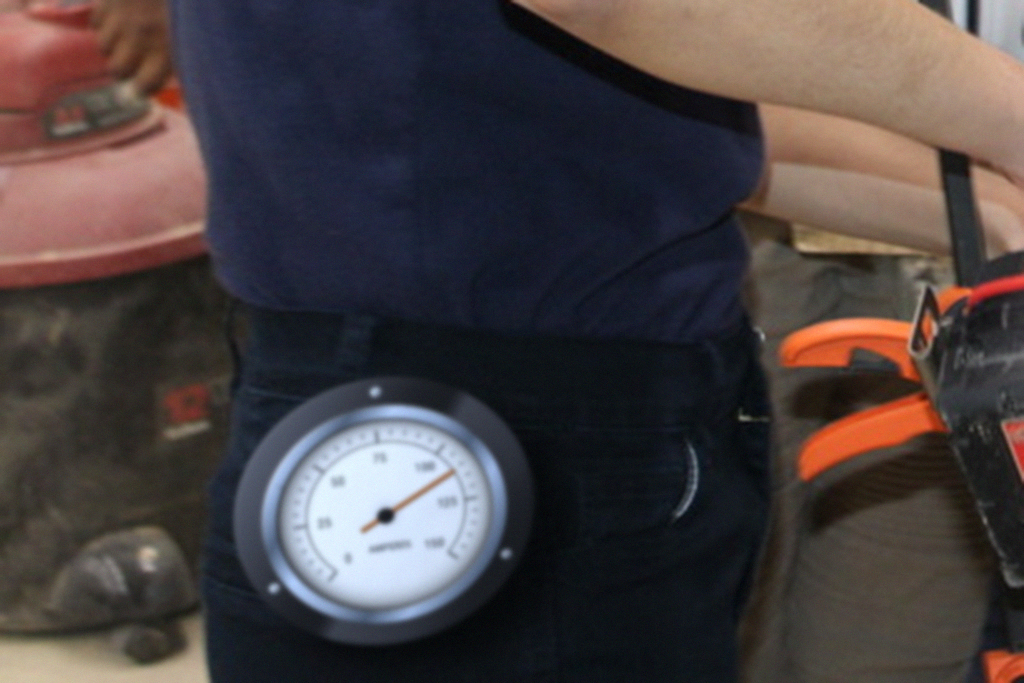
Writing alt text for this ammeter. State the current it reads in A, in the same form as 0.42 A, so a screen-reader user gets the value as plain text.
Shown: 110 A
